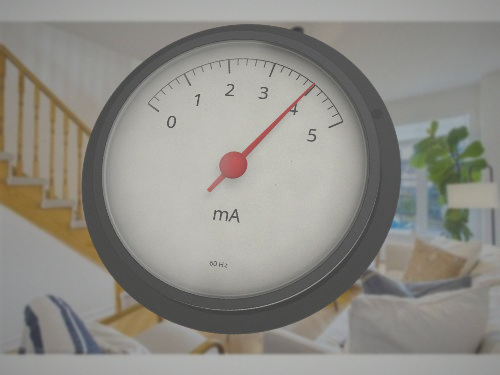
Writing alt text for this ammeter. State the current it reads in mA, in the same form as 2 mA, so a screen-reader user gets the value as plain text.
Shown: 4 mA
